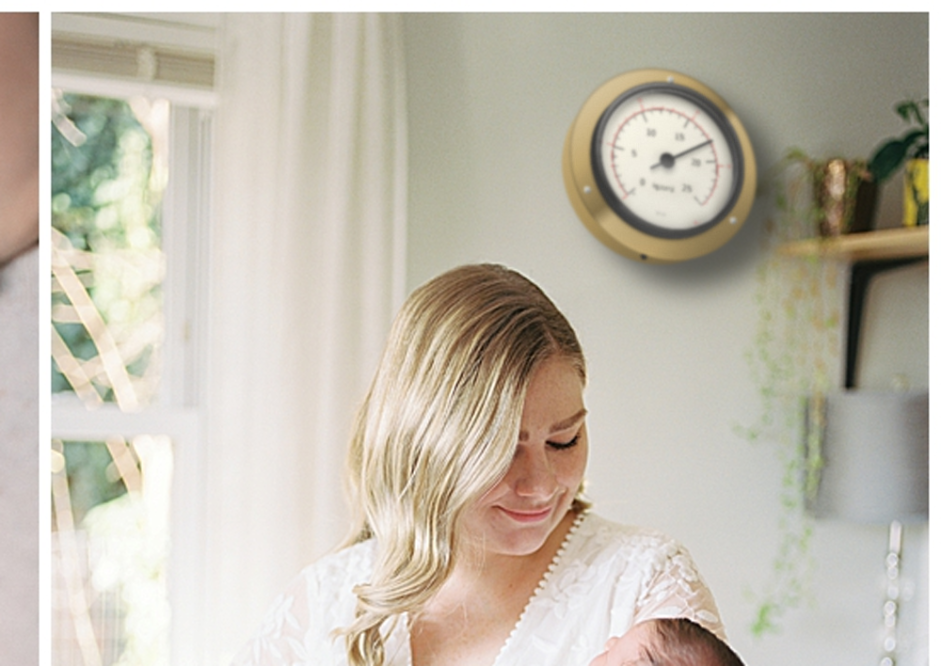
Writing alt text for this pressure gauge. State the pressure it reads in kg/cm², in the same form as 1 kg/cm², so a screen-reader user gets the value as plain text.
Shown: 18 kg/cm²
